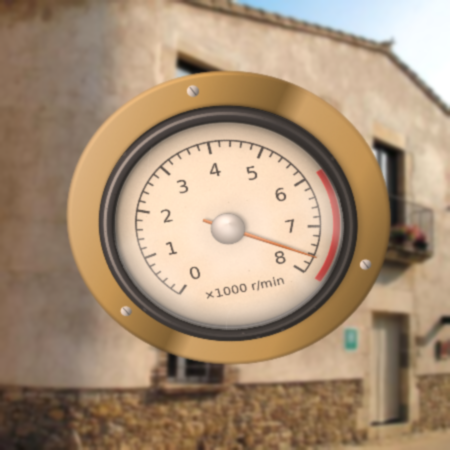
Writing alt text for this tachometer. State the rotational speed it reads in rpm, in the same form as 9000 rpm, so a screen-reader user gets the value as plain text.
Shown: 7600 rpm
